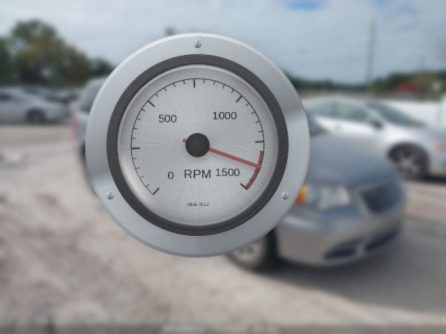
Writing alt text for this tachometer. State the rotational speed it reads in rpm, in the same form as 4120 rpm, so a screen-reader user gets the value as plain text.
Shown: 1375 rpm
